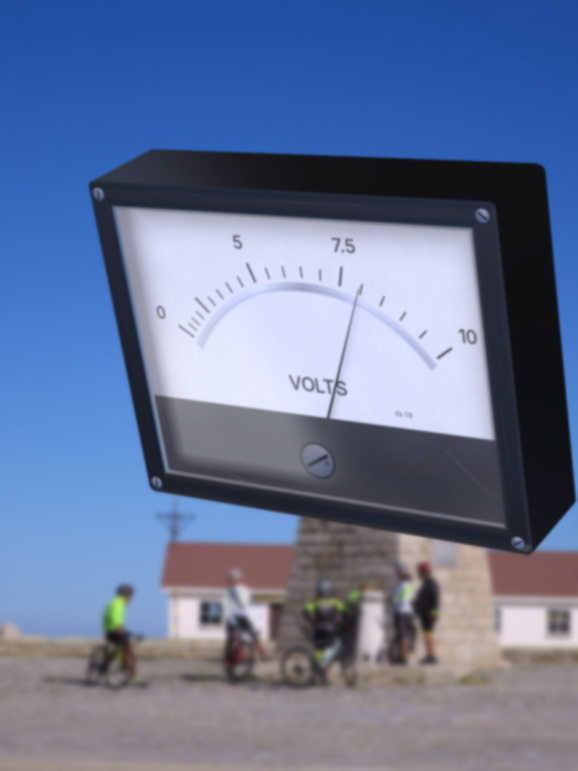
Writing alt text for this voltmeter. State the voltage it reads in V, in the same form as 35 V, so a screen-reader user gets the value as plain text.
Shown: 8 V
